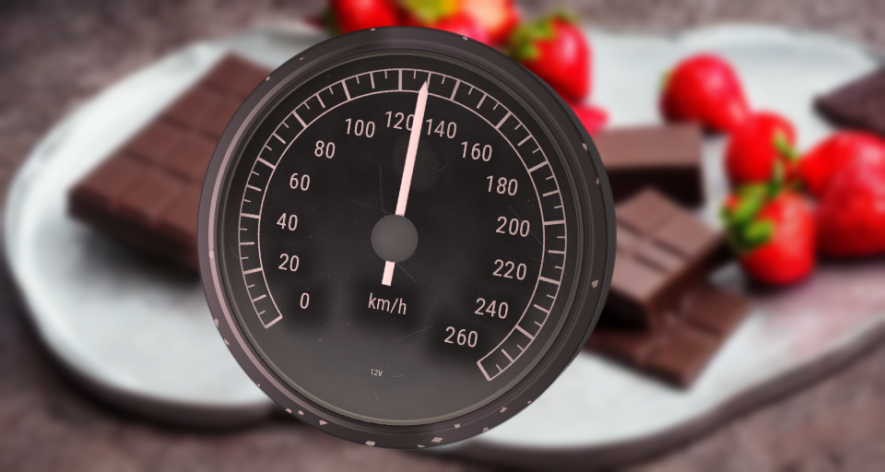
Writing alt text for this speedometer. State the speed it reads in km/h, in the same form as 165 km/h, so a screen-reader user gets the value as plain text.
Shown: 130 km/h
